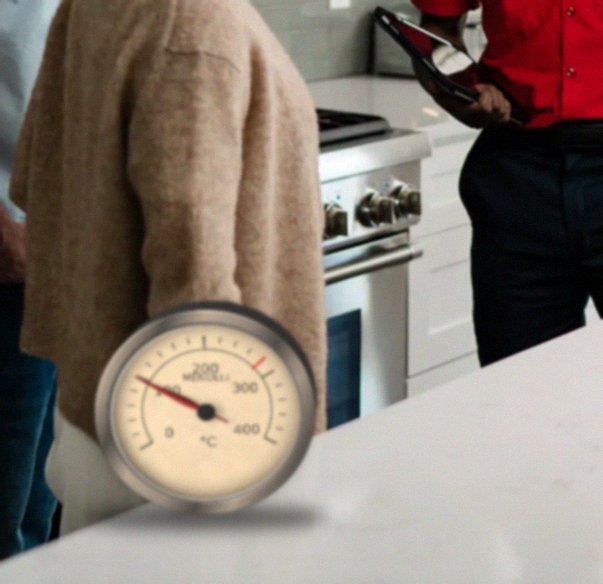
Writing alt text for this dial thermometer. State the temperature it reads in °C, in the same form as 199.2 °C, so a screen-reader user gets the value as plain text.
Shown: 100 °C
